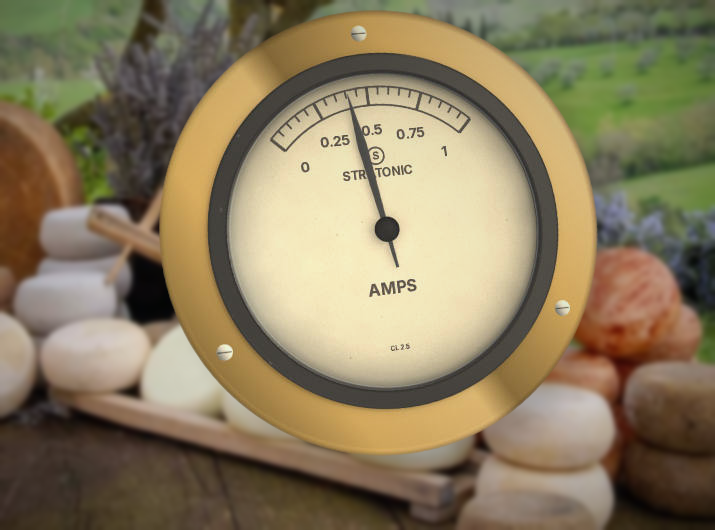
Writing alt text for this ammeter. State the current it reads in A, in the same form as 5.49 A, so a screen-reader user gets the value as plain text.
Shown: 0.4 A
